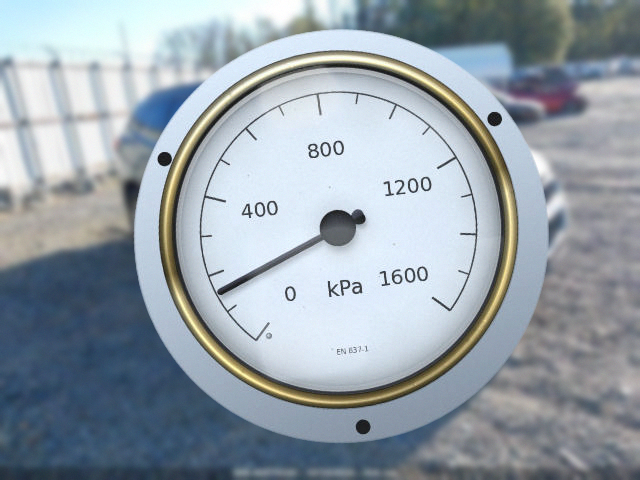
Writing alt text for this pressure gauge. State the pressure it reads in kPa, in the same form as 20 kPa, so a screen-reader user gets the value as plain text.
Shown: 150 kPa
